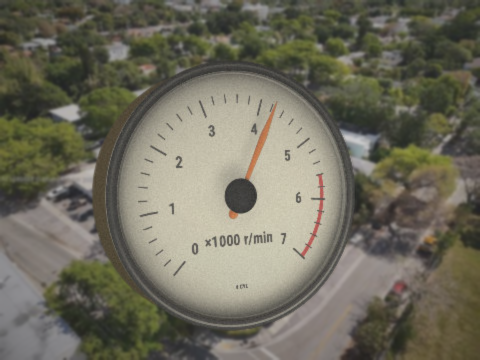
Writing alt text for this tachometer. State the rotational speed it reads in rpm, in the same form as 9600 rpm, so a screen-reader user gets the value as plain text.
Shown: 4200 rpm
